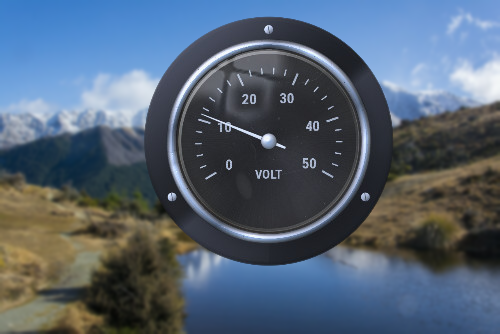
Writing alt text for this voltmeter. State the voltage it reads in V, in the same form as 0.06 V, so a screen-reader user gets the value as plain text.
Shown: 11 V
